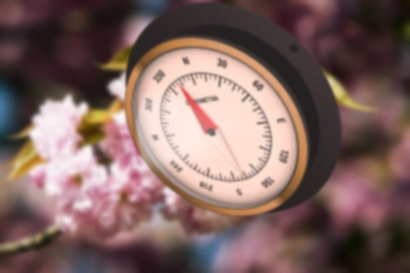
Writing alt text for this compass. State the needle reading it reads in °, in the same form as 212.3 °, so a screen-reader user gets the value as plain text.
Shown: 345 °
